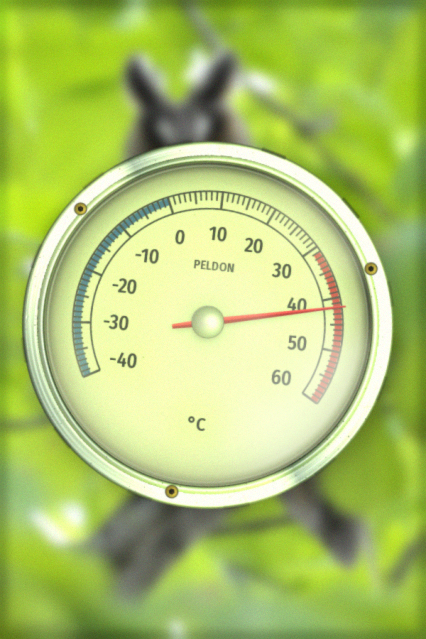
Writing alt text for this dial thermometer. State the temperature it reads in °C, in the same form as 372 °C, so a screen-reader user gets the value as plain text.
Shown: 42 °C
